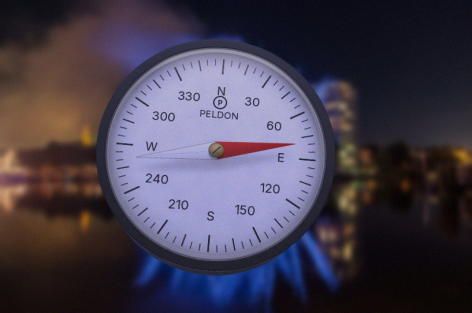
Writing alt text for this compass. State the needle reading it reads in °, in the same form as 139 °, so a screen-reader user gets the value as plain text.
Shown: 80 °
